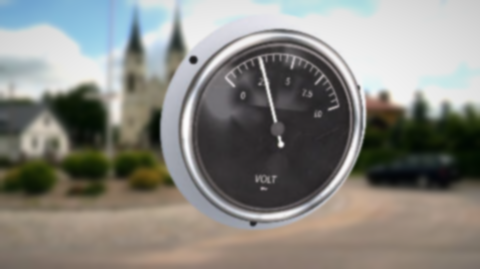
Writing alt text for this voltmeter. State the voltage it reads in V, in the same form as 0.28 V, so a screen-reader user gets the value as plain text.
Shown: 2.5 V
